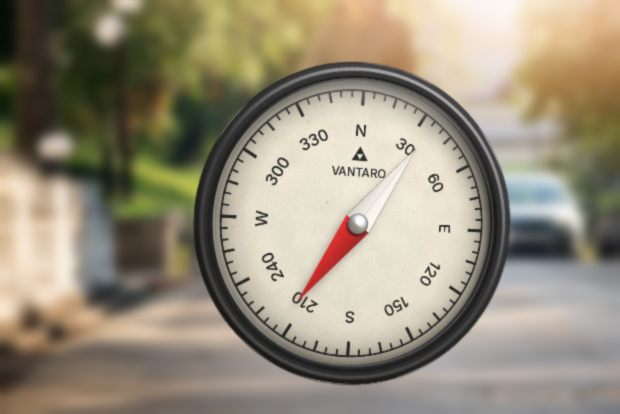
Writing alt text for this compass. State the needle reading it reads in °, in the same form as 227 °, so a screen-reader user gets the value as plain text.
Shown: 215 °
